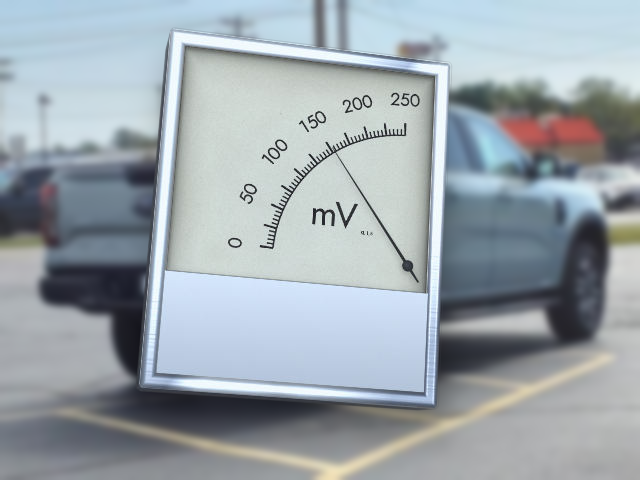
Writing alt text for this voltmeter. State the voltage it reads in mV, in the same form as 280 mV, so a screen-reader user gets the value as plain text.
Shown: 150 mV
